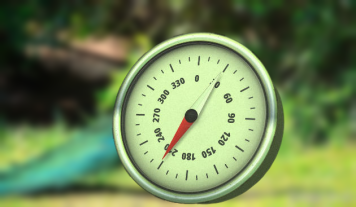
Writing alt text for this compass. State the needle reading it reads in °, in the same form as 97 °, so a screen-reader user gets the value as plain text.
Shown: 210 °
